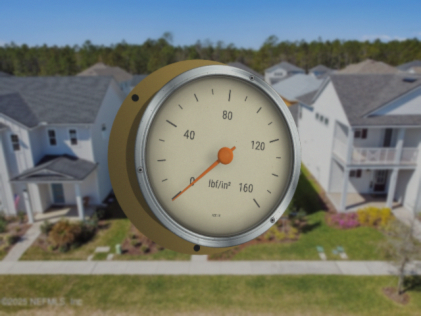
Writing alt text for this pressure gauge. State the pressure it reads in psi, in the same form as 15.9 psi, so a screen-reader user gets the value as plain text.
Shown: 0 psi
